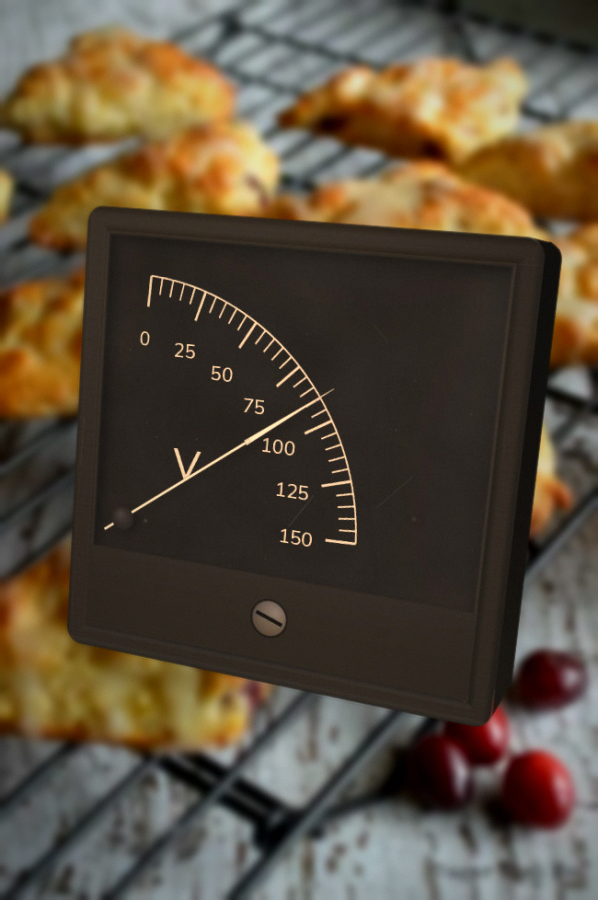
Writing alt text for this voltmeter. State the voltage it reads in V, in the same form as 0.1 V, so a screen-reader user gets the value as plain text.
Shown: 90 V
